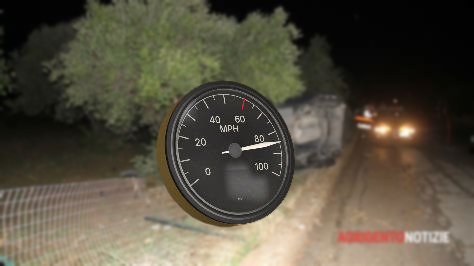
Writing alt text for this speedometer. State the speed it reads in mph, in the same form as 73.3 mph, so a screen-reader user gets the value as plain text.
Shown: 85 mph
